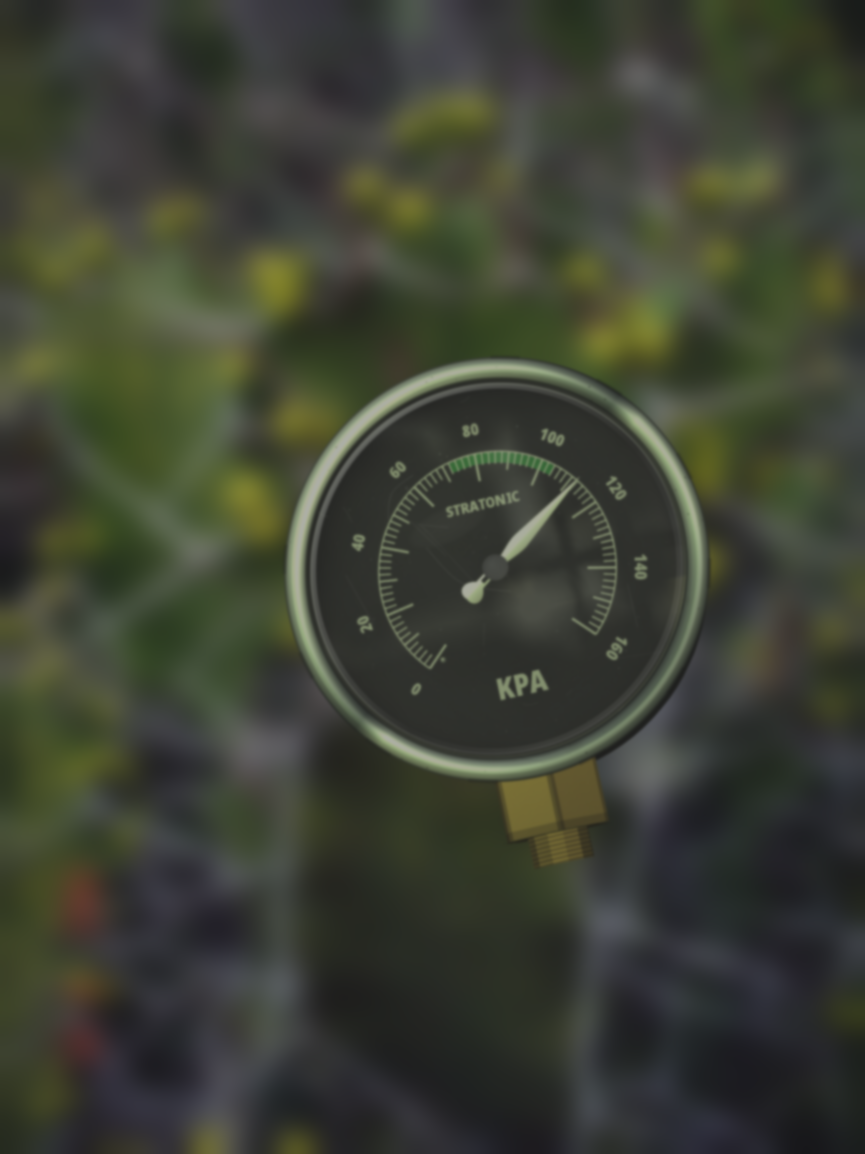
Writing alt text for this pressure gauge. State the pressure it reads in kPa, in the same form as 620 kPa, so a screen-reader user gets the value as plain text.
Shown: 112 kPa
